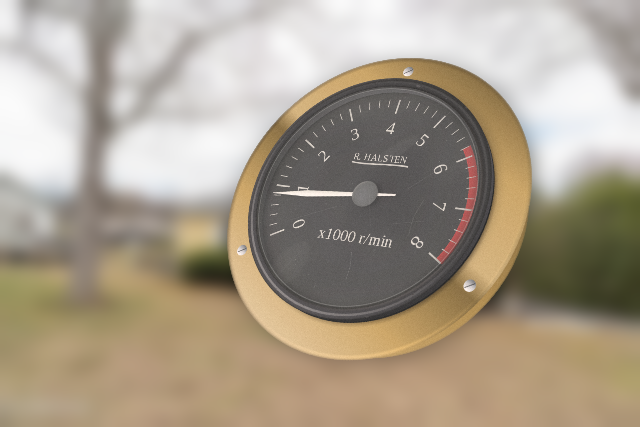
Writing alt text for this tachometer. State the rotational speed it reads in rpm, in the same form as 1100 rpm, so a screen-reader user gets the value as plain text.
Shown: 800 rpm
